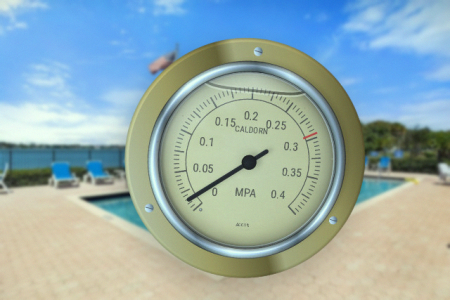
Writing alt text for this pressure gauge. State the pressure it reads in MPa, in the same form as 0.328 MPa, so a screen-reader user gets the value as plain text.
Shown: 0.015 MPa
